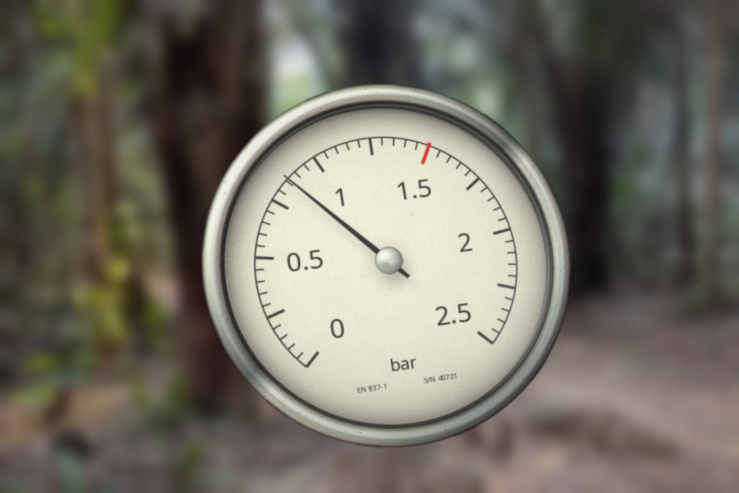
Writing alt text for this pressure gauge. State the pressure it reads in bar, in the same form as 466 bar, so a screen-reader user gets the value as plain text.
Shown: 0.85 bar
